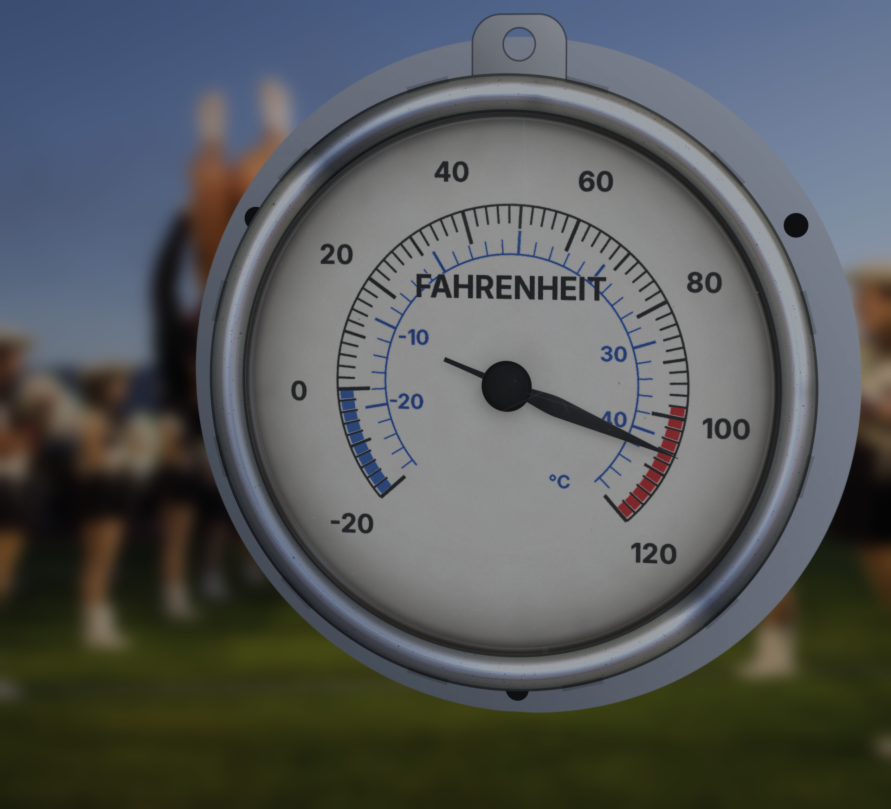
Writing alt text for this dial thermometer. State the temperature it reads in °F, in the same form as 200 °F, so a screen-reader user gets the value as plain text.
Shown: 106 °F
